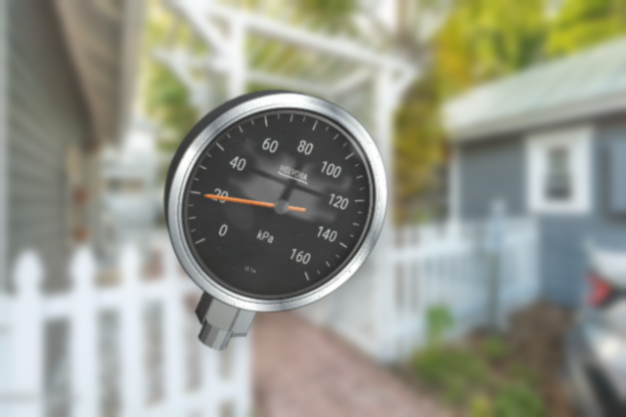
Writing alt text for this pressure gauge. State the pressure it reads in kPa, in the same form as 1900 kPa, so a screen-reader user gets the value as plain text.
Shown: 20 kPa
